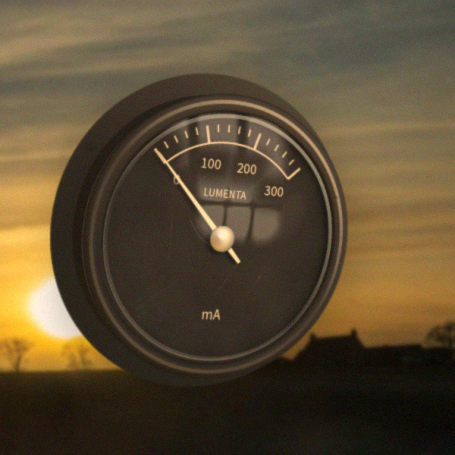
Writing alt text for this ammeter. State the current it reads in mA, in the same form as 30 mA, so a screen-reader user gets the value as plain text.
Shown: 0 mA
